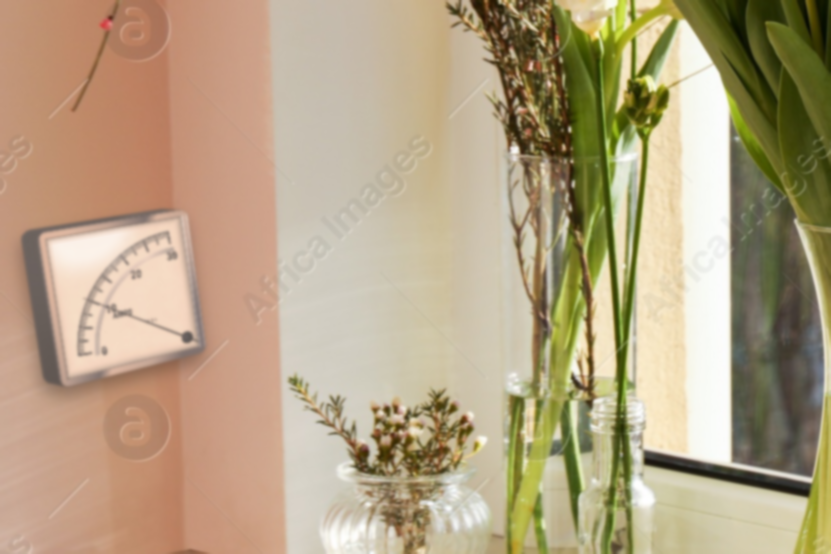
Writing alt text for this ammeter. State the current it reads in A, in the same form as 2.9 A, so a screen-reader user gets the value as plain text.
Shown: 10 A
